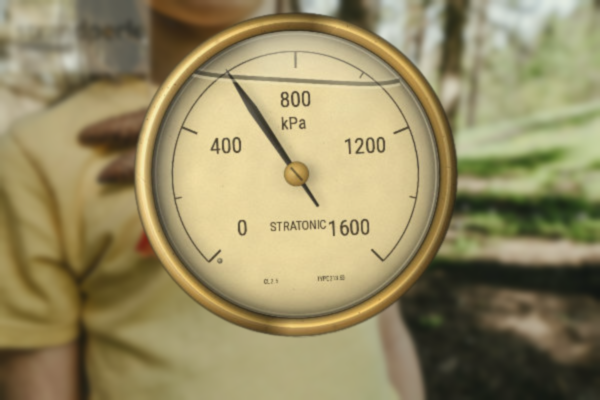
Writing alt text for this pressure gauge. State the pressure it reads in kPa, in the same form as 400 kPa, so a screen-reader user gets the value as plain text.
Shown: 600 kPa
